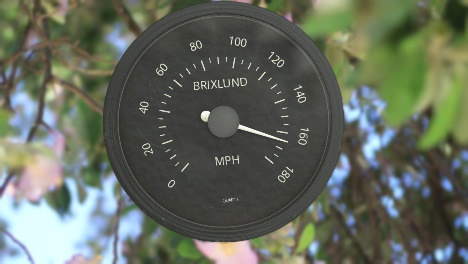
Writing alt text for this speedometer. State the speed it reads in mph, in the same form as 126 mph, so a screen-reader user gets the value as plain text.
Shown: 165 mph
